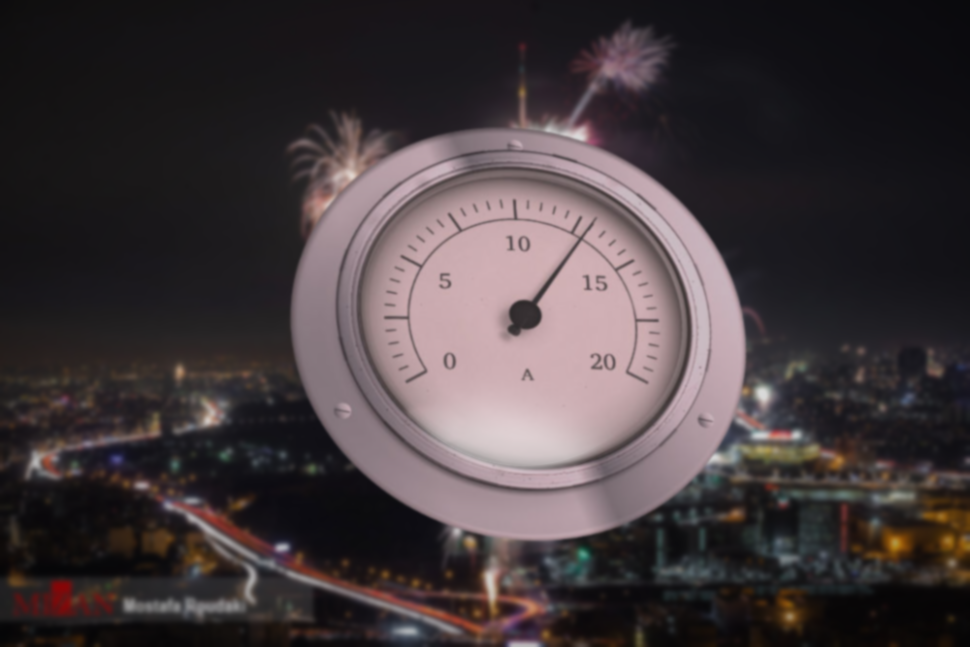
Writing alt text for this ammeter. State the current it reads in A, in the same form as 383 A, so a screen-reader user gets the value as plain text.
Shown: 13 A
